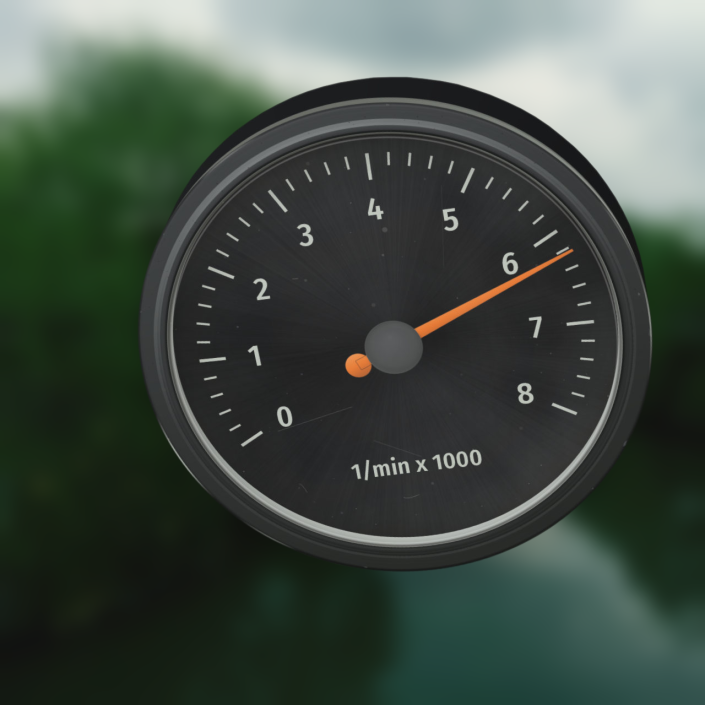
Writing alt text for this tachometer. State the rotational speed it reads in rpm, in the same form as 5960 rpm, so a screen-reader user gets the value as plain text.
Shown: 6200 rpm
